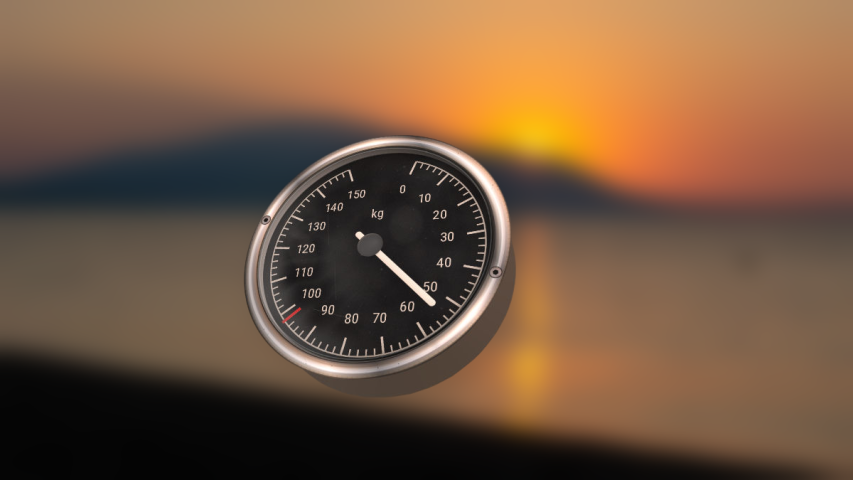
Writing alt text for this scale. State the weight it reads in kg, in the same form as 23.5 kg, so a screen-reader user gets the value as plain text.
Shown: 54 kg
